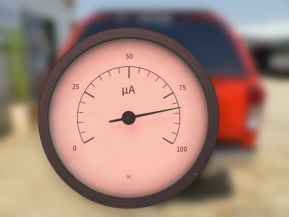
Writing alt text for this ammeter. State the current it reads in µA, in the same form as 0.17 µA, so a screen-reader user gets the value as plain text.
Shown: 82.5 µA
